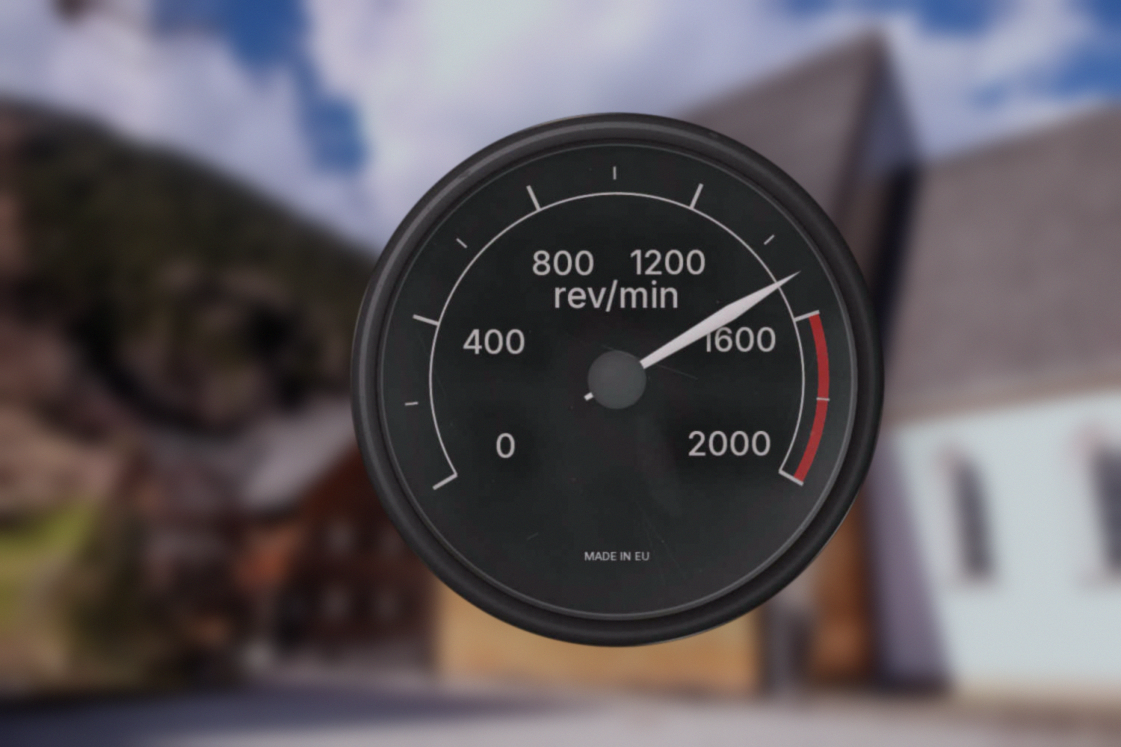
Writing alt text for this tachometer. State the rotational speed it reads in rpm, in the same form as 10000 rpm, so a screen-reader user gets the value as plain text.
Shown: 1500 rpm
